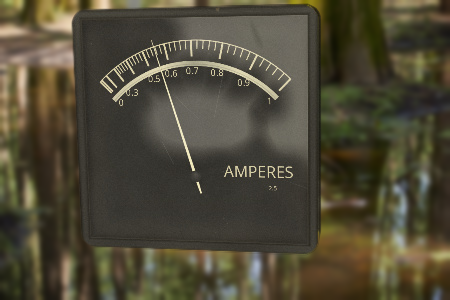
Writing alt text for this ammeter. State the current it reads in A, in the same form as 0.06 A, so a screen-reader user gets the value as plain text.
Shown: 0.56 A
